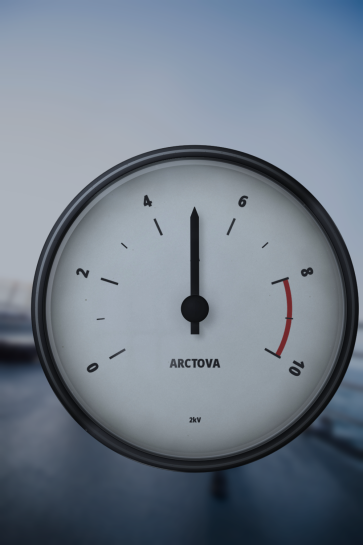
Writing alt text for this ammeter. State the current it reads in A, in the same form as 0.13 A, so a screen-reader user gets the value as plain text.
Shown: 5 A
